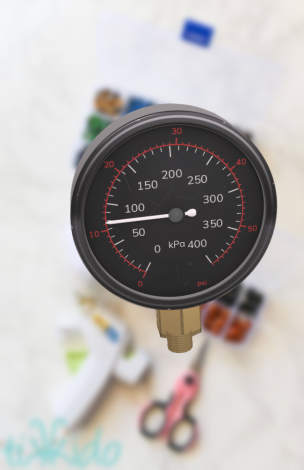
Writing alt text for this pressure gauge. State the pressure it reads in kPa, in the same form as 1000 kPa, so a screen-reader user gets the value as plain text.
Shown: 80 kPa
